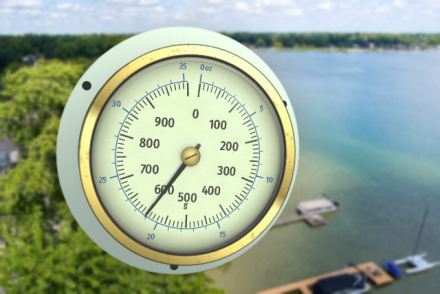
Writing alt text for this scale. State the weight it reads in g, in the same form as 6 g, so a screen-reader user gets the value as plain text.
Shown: 600 g
